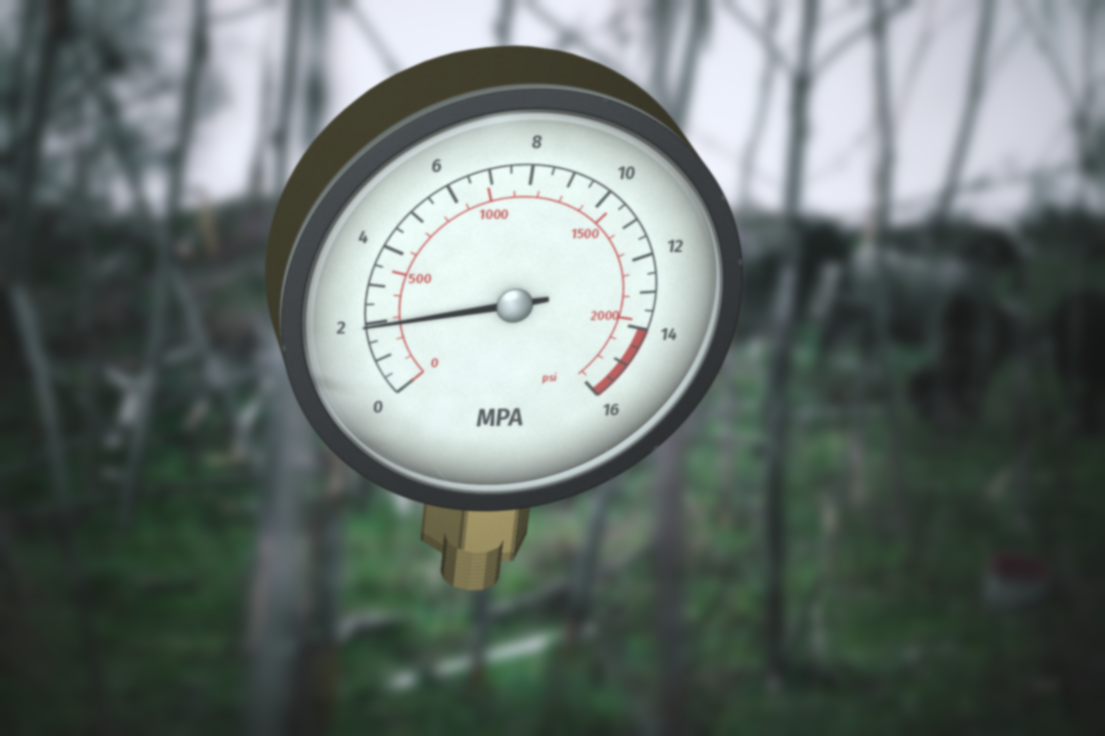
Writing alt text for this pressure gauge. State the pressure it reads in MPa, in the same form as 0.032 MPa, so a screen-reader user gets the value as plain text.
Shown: 2 MPa
